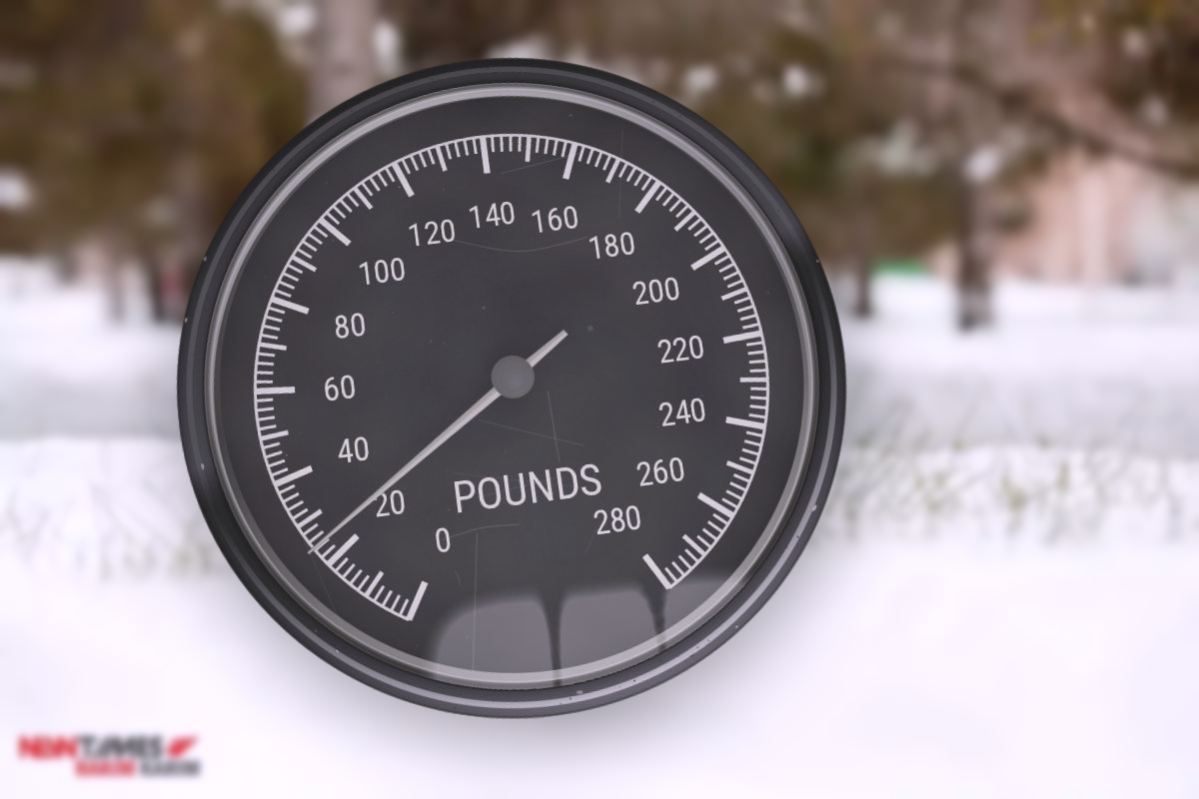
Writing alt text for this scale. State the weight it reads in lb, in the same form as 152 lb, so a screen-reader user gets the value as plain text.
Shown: 24 lb
